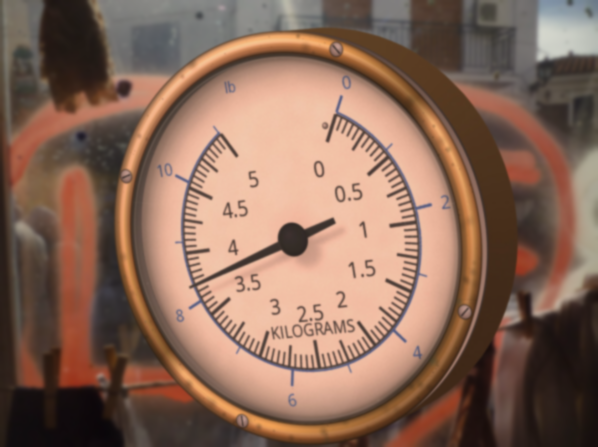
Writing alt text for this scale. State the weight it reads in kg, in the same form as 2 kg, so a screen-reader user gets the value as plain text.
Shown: 3.75 kg
